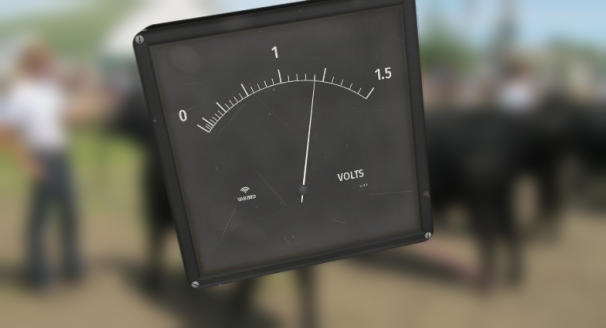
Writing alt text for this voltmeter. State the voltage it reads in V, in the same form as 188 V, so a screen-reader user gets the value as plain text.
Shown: 1.2 V
